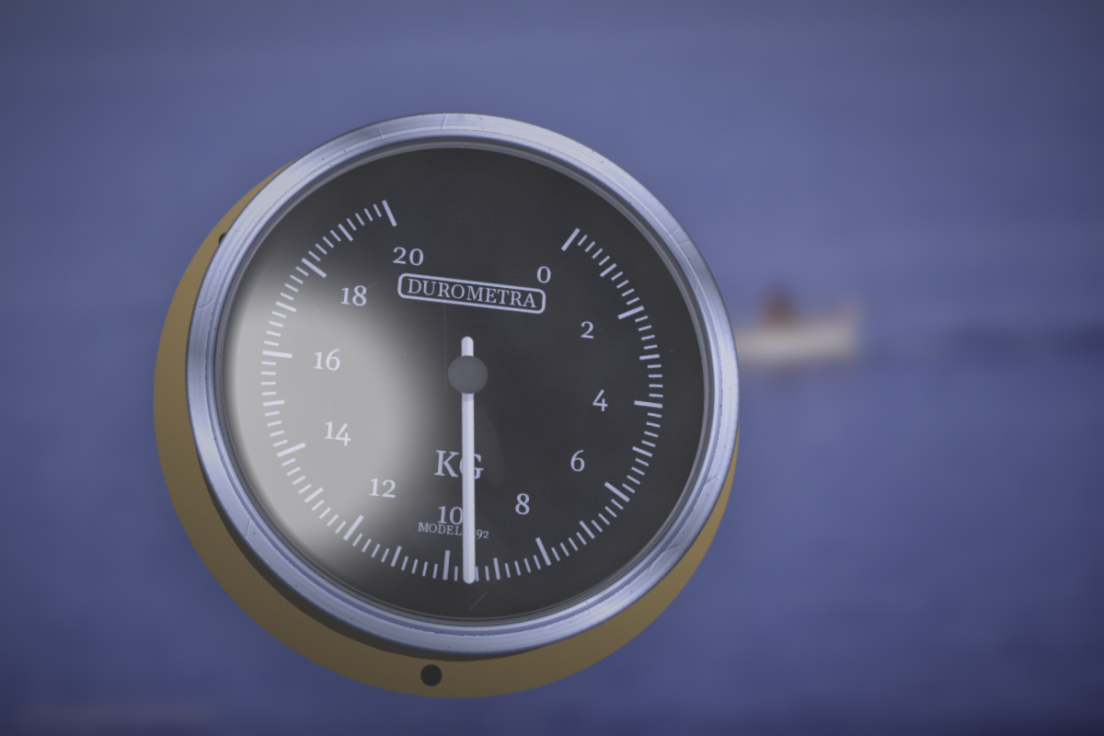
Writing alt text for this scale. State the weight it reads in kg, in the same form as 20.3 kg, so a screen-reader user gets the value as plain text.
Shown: 9.6 kg
